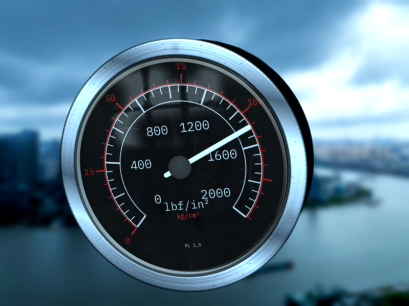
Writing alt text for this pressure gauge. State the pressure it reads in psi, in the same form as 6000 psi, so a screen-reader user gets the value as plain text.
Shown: 1500 psi
